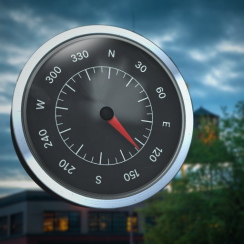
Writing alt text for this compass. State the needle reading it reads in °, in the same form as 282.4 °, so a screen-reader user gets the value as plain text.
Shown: 130 °
